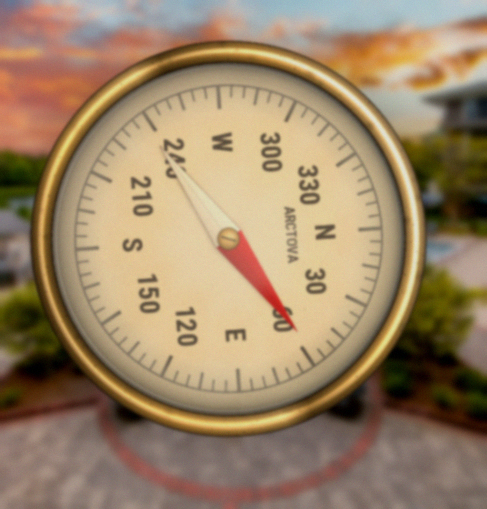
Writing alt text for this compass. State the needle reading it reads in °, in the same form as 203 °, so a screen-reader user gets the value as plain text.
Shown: 57.5 °
